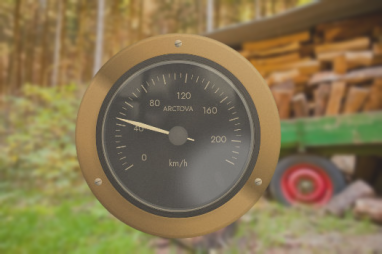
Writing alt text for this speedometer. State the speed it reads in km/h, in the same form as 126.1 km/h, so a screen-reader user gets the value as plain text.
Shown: 45 km/h
